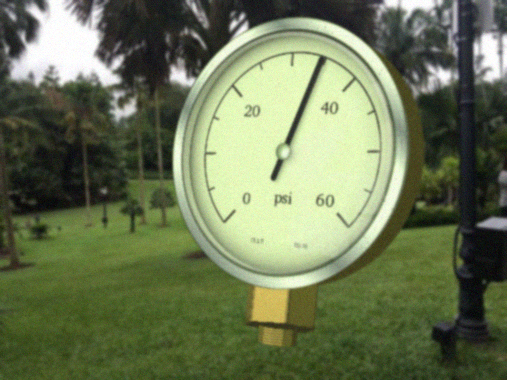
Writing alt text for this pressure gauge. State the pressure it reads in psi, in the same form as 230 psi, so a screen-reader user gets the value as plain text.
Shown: 35 psi
